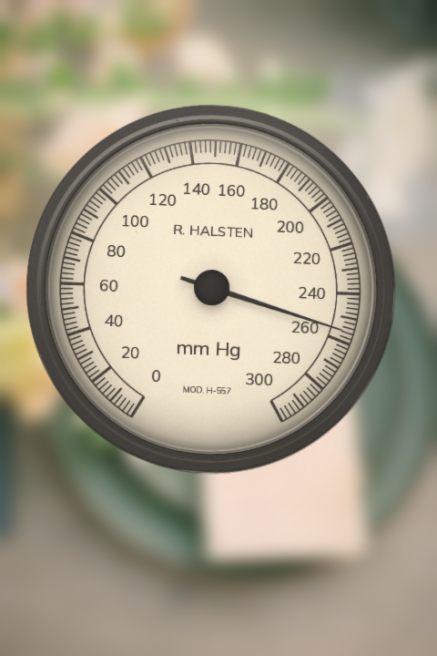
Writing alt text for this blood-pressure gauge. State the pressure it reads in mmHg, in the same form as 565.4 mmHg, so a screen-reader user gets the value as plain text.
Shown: 256 mmHg
